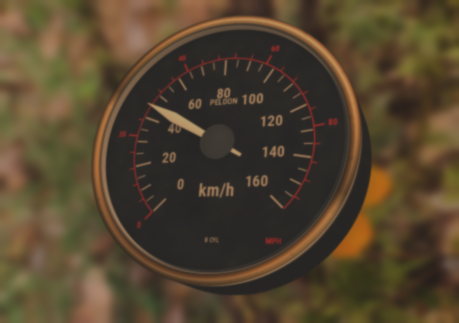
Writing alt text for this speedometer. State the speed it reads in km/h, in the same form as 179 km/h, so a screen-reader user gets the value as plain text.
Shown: 45 km/h
